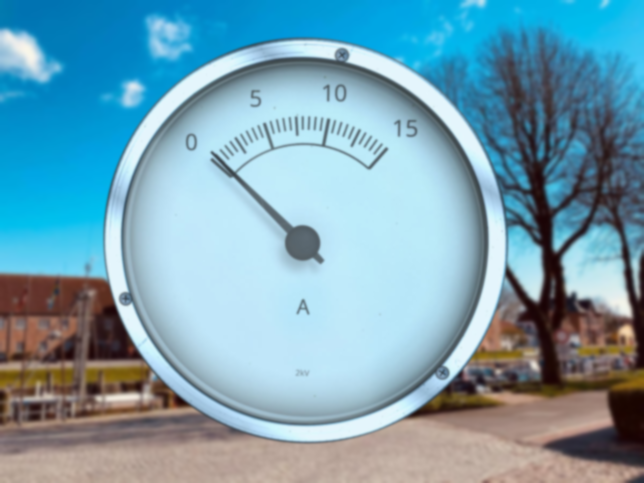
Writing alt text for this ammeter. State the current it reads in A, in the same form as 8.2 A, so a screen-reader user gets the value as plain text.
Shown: 0.5 A
